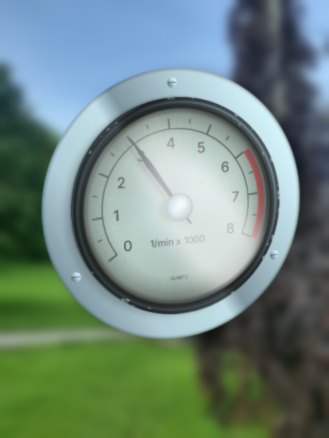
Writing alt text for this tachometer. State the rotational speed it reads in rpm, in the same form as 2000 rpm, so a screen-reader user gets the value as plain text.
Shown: 3000 rpm
